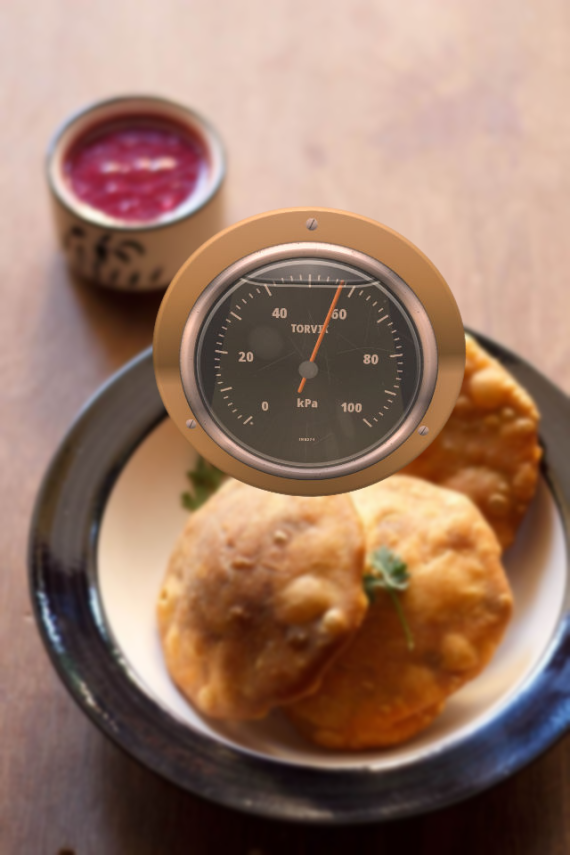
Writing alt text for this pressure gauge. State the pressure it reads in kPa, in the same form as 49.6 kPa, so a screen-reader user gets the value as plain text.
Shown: 57 kPa
